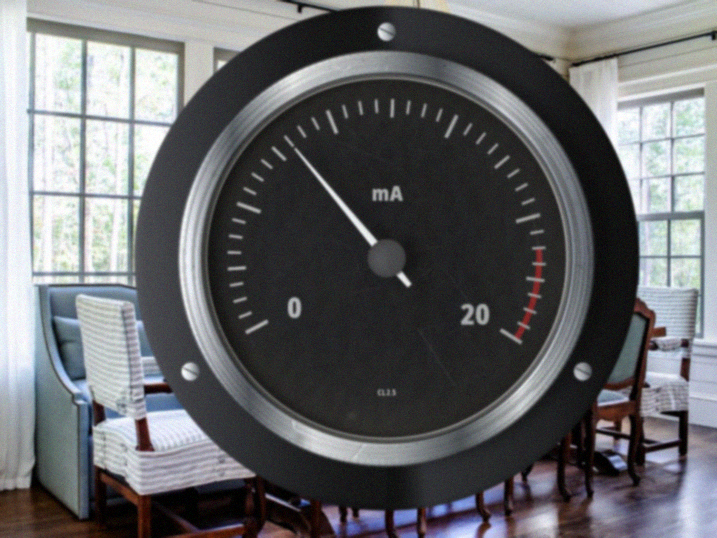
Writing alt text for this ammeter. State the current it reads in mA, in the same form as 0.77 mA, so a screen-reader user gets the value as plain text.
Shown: 6.5 mA
